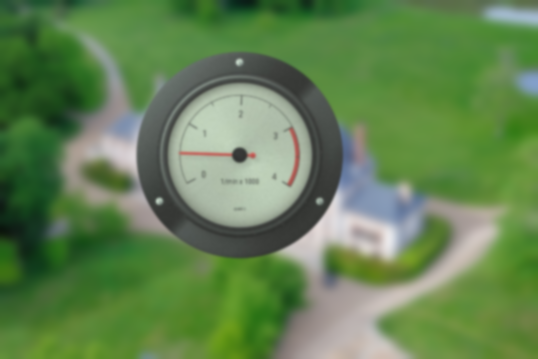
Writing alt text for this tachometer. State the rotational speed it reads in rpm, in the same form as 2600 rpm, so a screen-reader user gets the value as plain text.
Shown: 500 rpm
